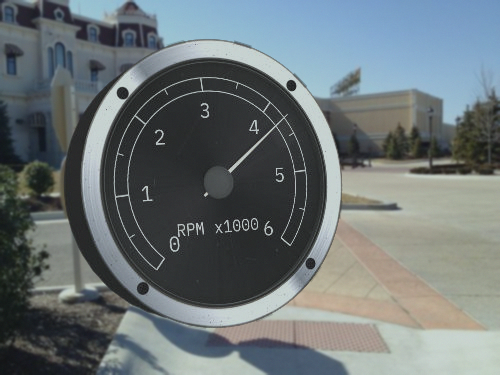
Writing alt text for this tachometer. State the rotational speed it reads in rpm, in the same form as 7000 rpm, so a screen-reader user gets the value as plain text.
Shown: 4250 rpm
